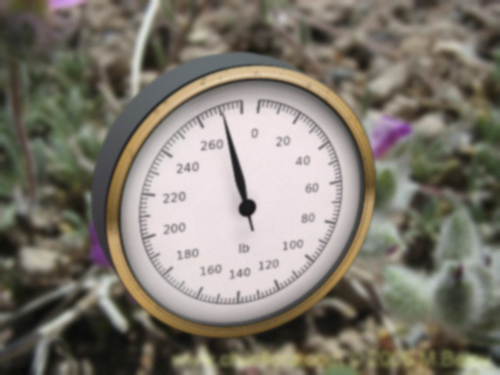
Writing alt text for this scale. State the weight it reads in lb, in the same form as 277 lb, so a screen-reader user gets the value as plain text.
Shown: 270 lb
